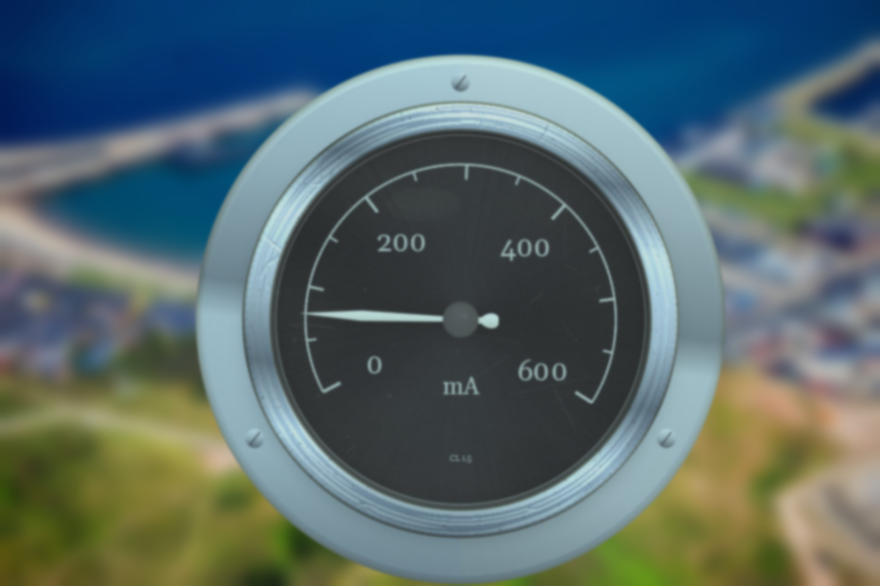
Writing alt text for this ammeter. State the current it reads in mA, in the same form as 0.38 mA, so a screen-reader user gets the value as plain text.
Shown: 75 mA
